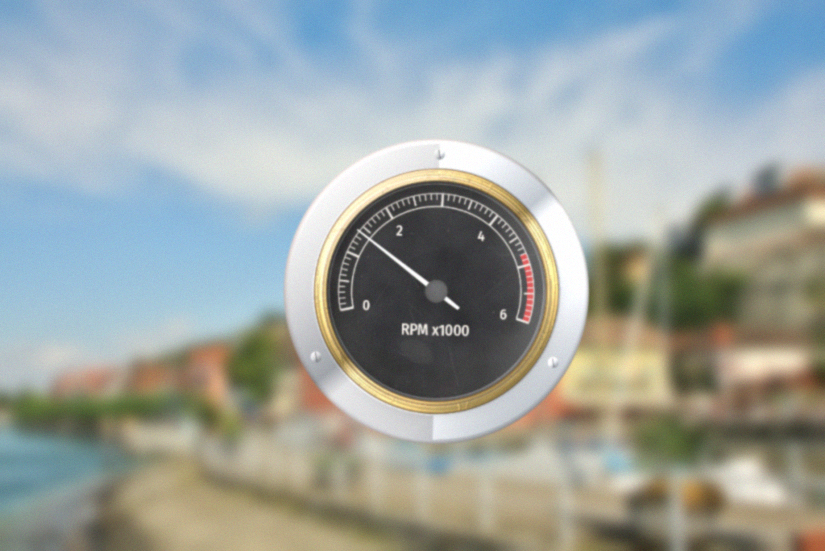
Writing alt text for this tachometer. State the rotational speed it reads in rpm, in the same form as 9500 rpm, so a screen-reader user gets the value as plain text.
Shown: 1400 rpm
